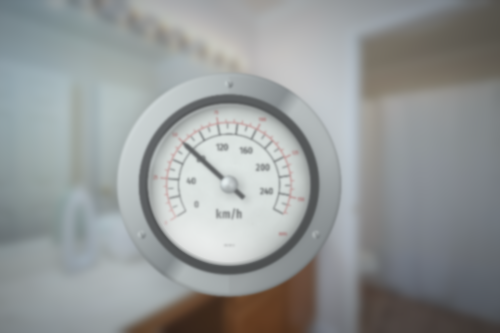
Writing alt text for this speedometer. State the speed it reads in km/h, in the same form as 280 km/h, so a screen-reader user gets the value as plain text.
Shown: 80 km/h
